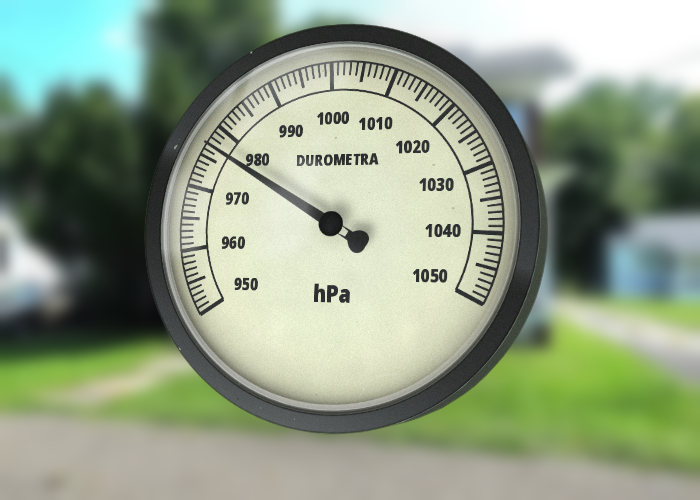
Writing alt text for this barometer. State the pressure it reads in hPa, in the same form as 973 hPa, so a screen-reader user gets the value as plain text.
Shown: 977 hPa
